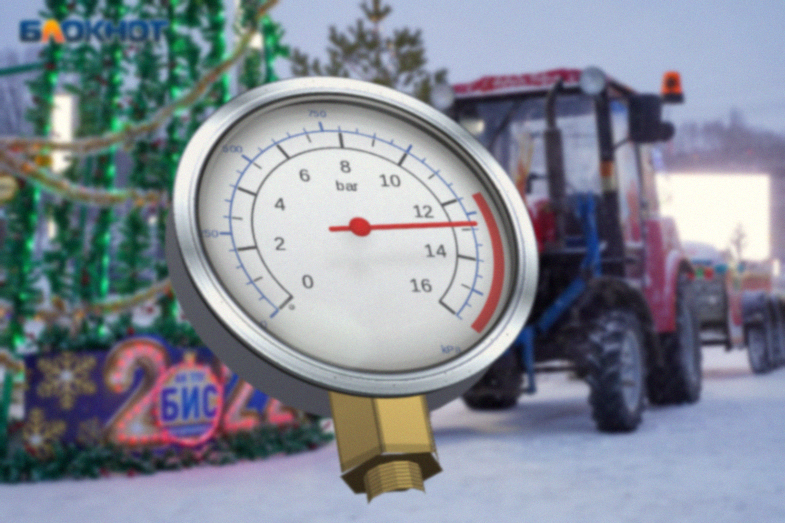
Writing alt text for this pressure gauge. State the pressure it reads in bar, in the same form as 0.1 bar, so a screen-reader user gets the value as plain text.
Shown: 13 bar
